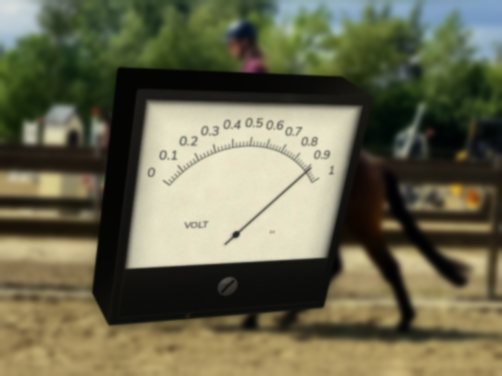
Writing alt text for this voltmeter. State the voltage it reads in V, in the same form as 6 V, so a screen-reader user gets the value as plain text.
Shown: 0.9 V
